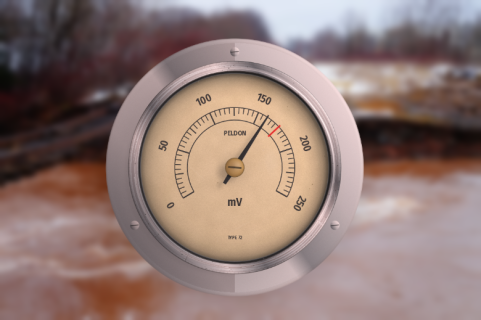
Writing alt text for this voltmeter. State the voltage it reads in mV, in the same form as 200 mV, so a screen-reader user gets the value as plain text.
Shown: 160 mV
